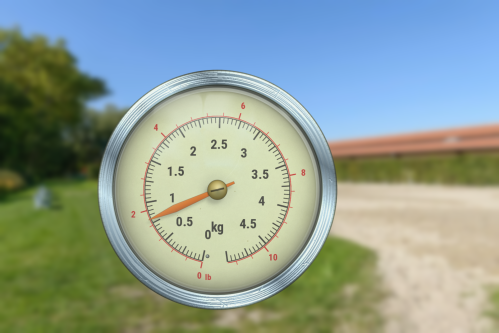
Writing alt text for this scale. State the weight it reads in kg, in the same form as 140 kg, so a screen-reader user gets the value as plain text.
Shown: 0.8 kg
